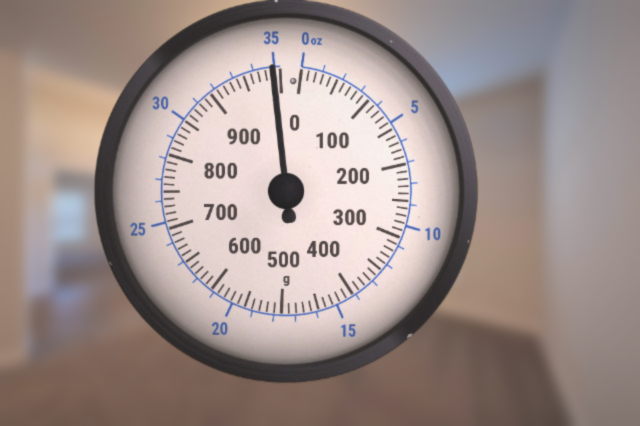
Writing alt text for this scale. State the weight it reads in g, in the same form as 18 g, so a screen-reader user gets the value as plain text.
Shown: 990 g
